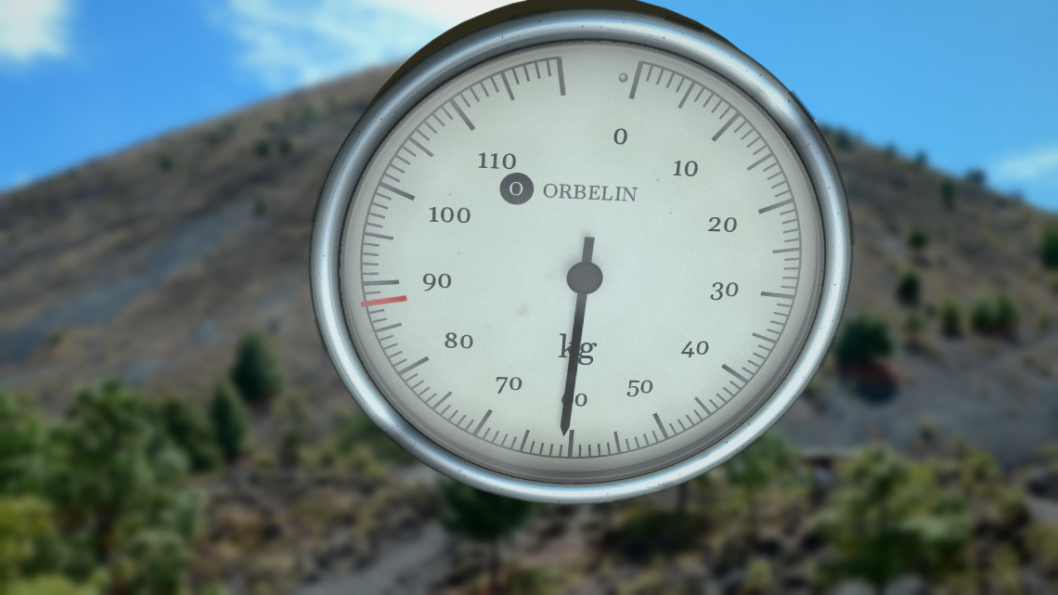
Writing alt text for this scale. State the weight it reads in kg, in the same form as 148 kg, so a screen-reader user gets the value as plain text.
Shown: 61 kg
